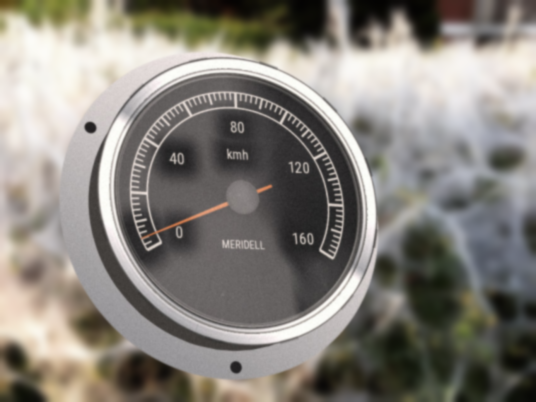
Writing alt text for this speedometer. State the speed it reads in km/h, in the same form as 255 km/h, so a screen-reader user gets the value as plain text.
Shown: 4 km/h
